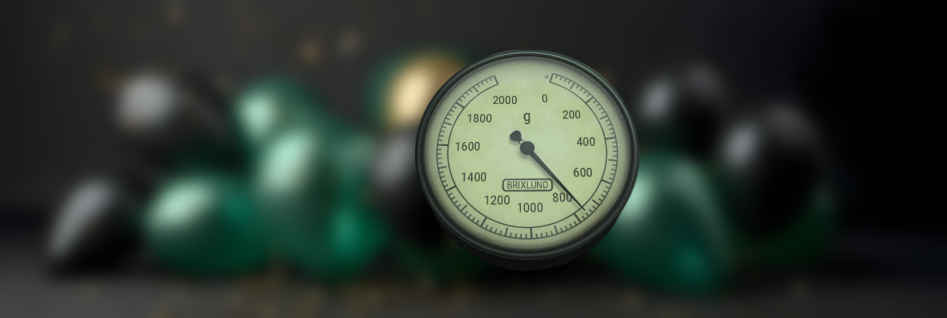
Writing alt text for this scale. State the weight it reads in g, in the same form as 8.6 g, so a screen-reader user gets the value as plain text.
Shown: 760 g
